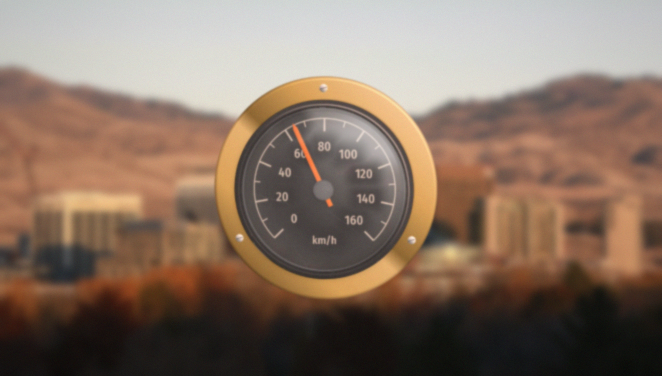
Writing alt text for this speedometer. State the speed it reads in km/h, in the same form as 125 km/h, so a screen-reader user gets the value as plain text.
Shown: 65 km/h
